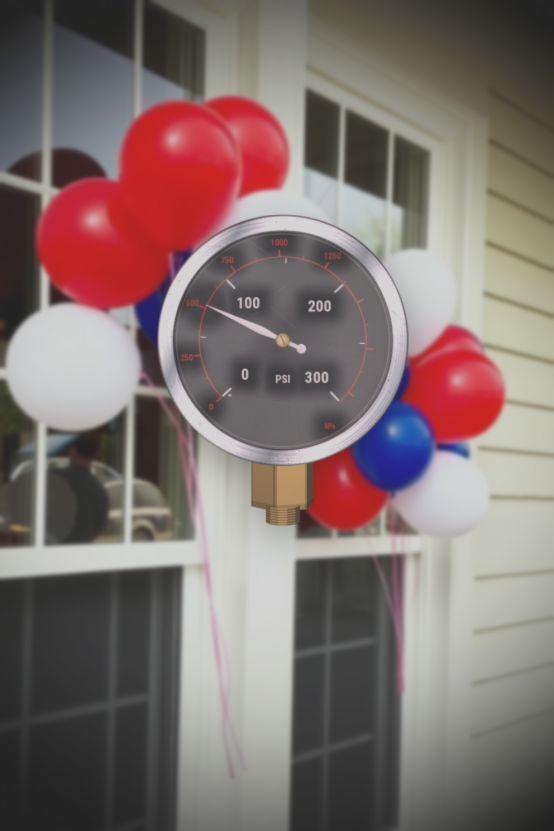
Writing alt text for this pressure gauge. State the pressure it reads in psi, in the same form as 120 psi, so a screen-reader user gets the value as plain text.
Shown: 75 psi
